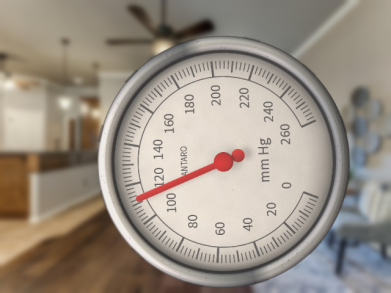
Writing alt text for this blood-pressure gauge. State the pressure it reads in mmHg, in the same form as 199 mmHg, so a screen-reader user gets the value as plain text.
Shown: 112 mmHg
